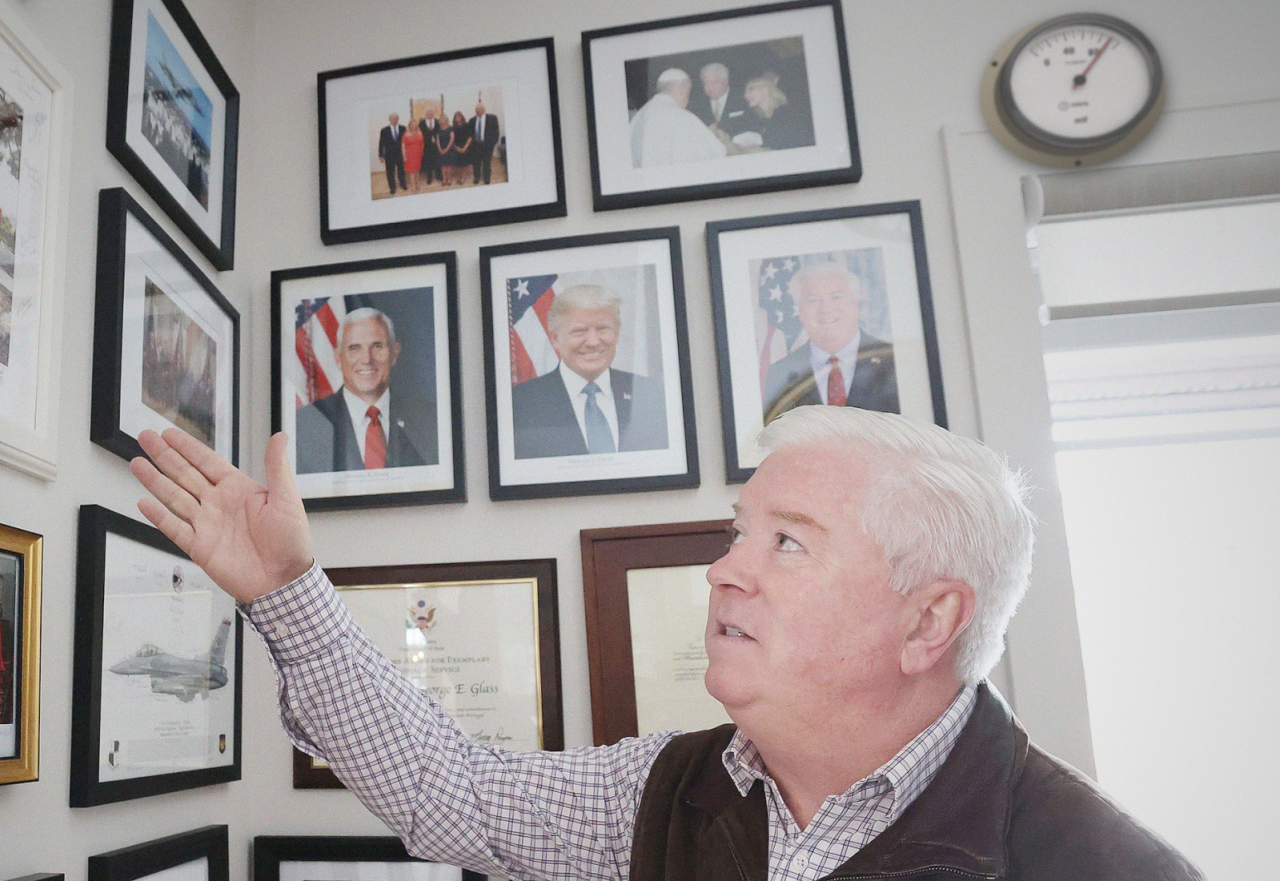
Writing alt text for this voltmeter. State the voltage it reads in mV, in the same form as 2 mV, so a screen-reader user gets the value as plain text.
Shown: 90 mV
